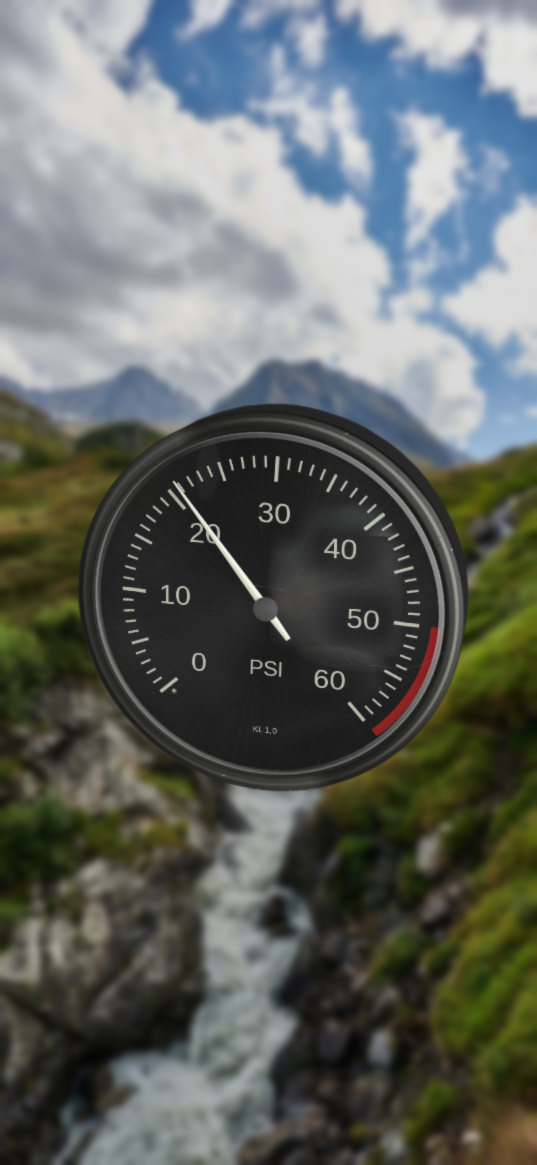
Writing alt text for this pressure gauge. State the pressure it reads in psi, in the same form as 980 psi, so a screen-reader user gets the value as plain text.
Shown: 21 psi
